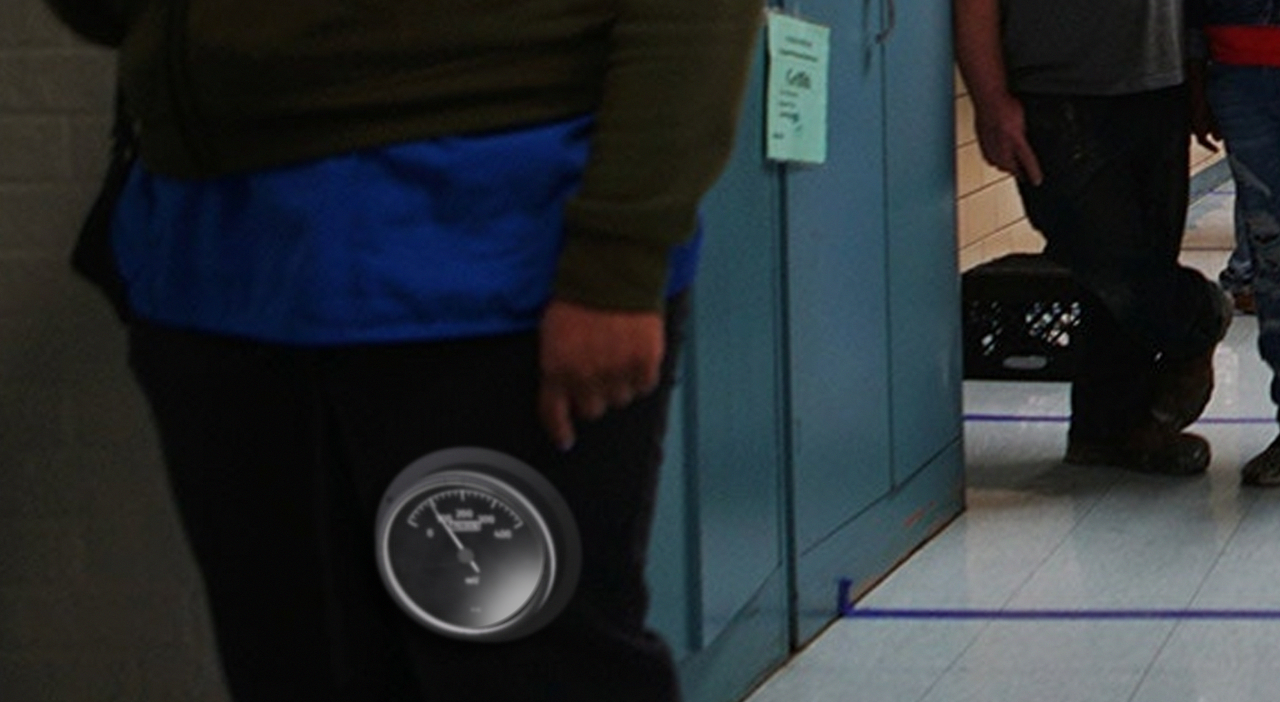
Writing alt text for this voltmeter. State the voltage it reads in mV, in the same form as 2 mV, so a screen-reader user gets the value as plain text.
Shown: 100 mV
